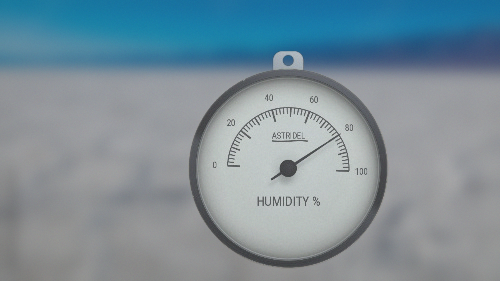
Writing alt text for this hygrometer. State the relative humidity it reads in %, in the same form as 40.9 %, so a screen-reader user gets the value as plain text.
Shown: 80 %
